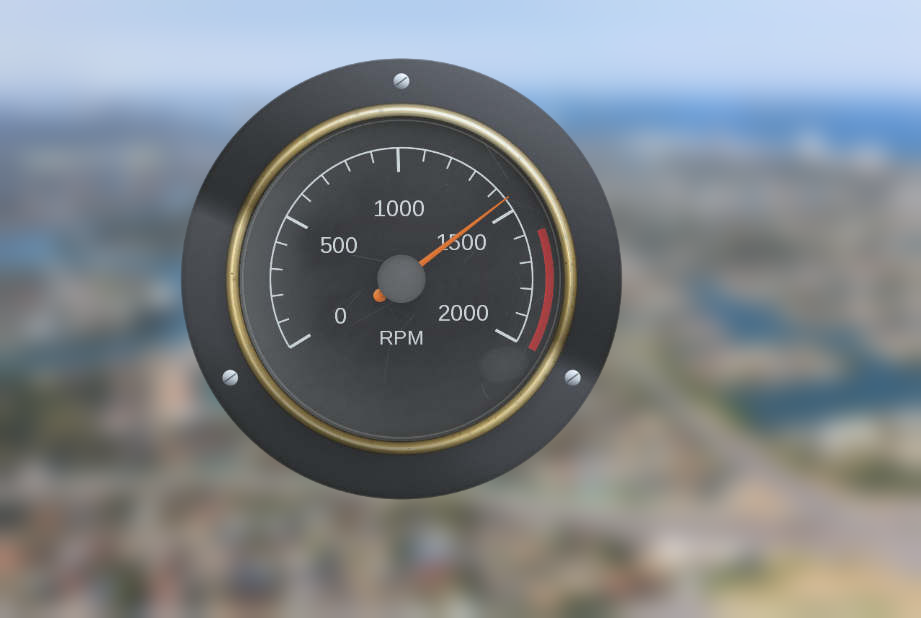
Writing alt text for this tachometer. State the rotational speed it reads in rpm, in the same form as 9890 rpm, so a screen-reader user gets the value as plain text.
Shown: 1450 rpm
